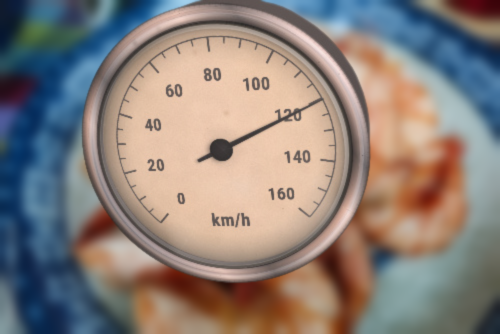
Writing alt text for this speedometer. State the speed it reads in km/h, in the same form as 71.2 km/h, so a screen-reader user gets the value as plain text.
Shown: 120 km/h
